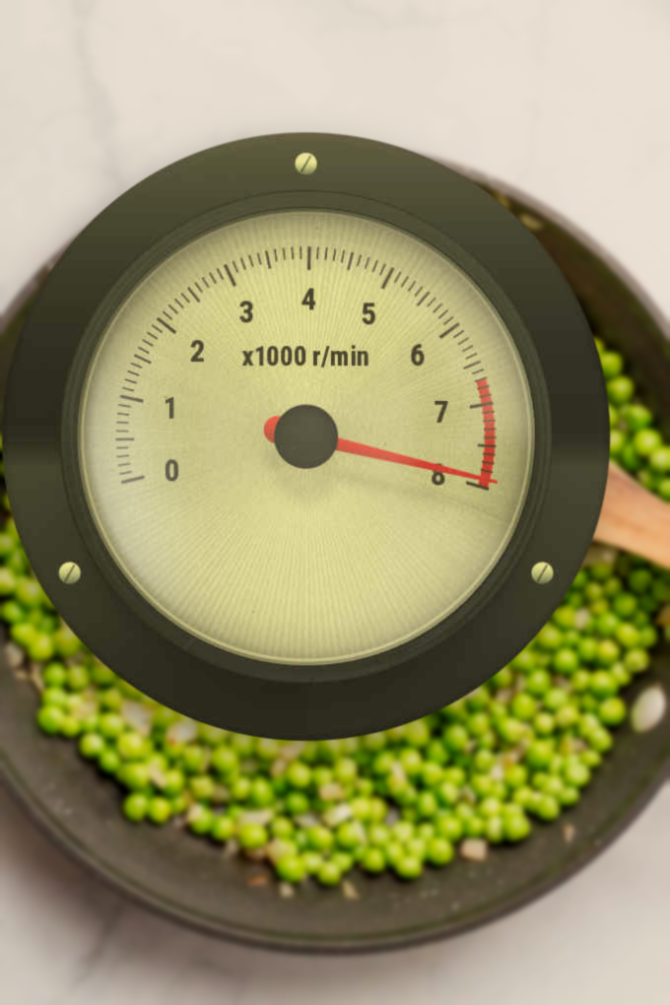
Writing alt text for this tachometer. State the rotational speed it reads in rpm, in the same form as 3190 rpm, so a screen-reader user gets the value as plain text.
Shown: 7900 rpm
